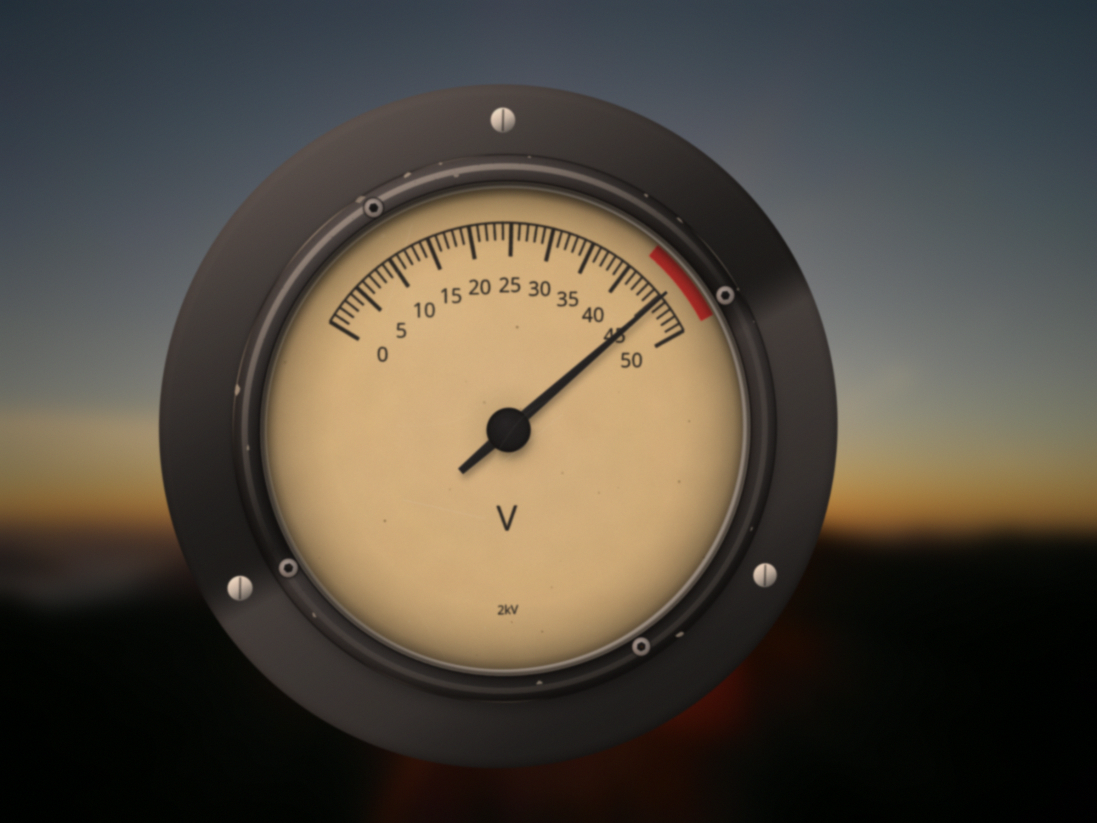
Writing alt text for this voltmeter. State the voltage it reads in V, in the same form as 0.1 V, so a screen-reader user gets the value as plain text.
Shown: 45 V
